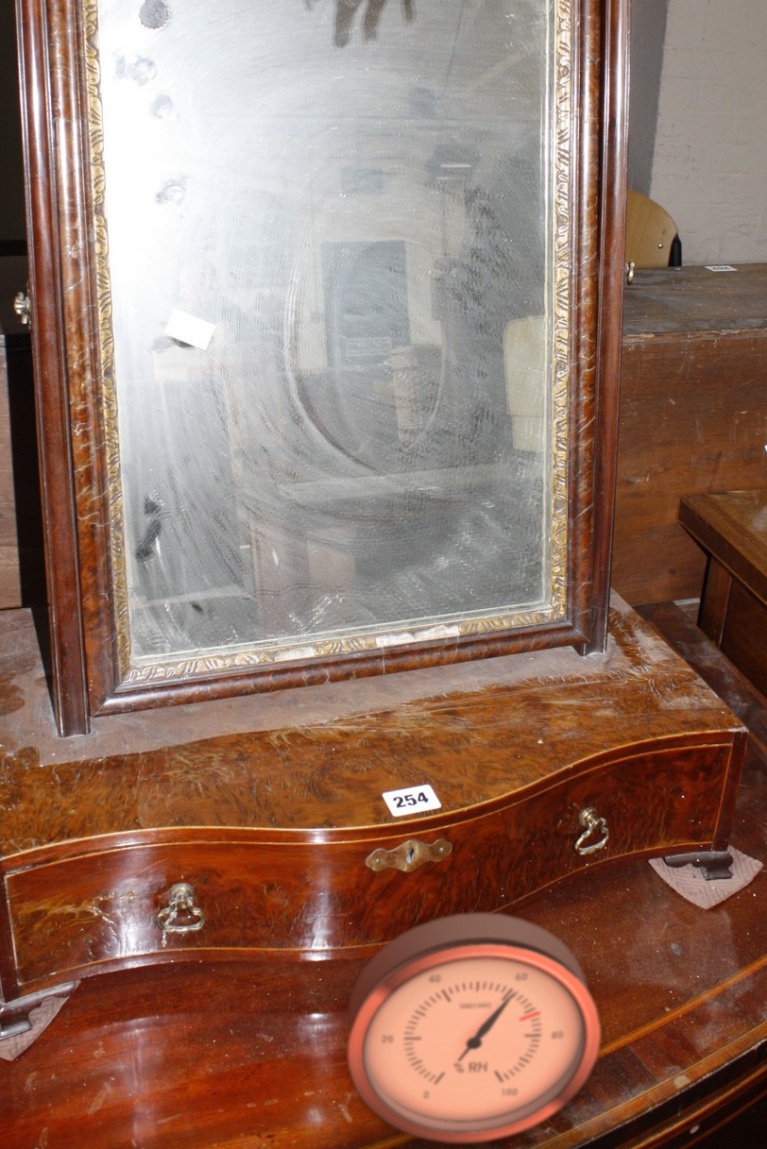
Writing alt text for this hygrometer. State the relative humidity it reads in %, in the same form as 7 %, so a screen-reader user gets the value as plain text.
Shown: 60 %
